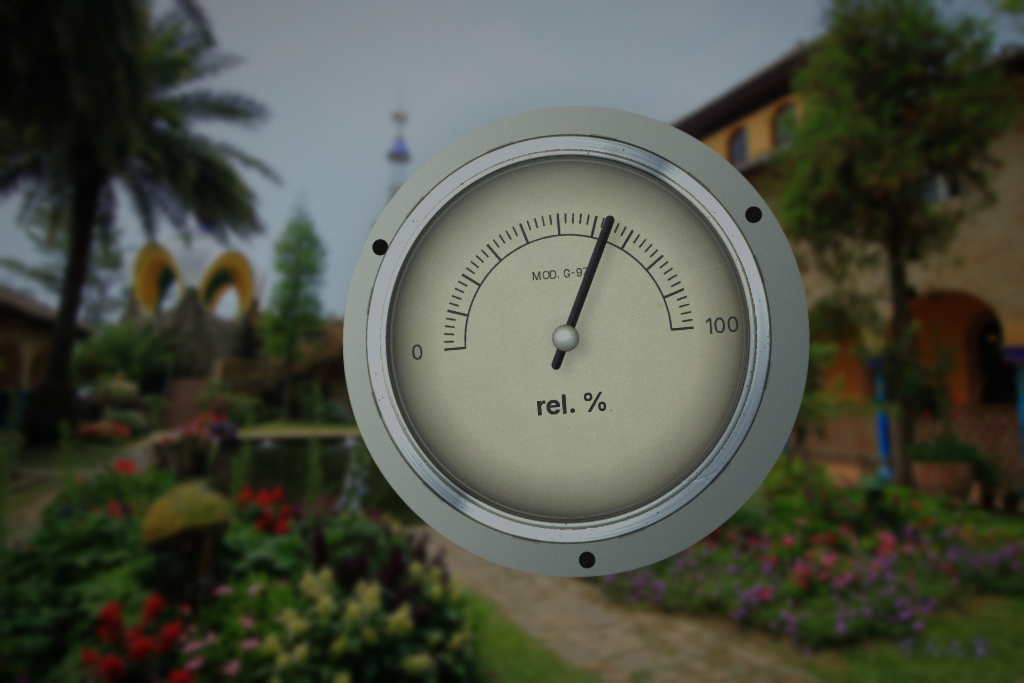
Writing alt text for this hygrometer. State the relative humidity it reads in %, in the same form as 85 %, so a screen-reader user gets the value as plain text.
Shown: 64 %
